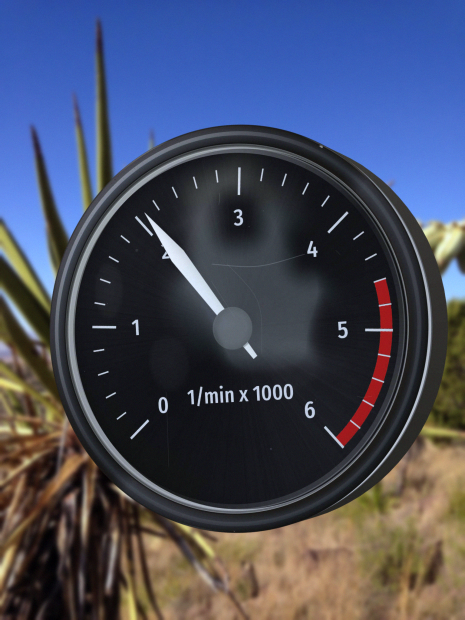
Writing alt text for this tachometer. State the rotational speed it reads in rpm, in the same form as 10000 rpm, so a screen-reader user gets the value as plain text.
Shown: 2100 rpm
